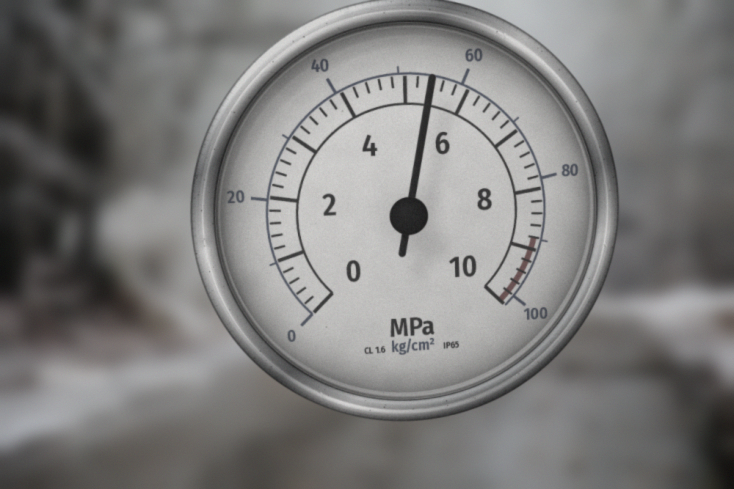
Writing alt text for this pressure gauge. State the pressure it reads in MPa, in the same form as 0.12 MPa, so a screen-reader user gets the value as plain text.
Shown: 5.4 MPa
